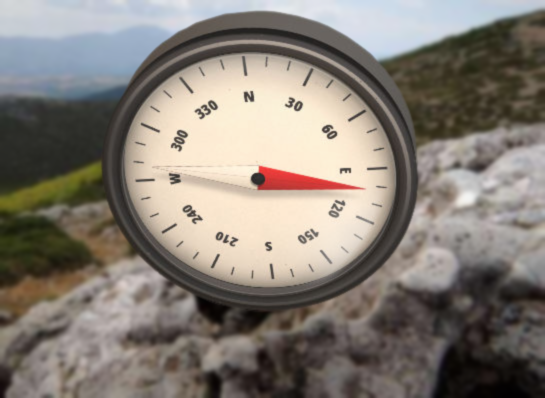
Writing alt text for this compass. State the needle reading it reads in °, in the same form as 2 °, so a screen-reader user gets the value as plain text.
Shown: 100 °
